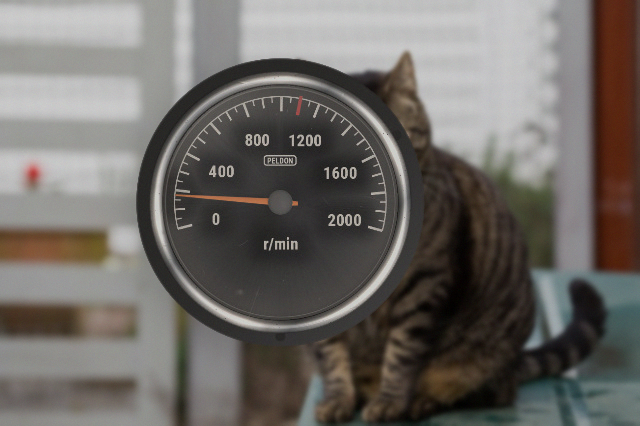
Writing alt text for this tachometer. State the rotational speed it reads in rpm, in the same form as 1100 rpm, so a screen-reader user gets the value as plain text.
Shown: 175 rpm
